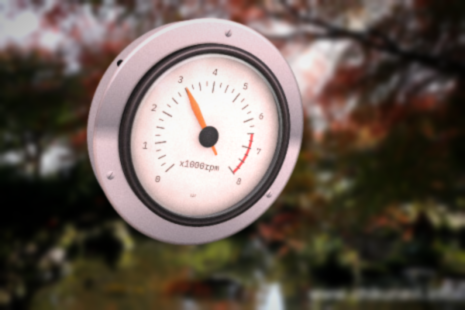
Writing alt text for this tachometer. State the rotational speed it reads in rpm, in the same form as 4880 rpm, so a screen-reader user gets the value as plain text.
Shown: 3000 rpm
